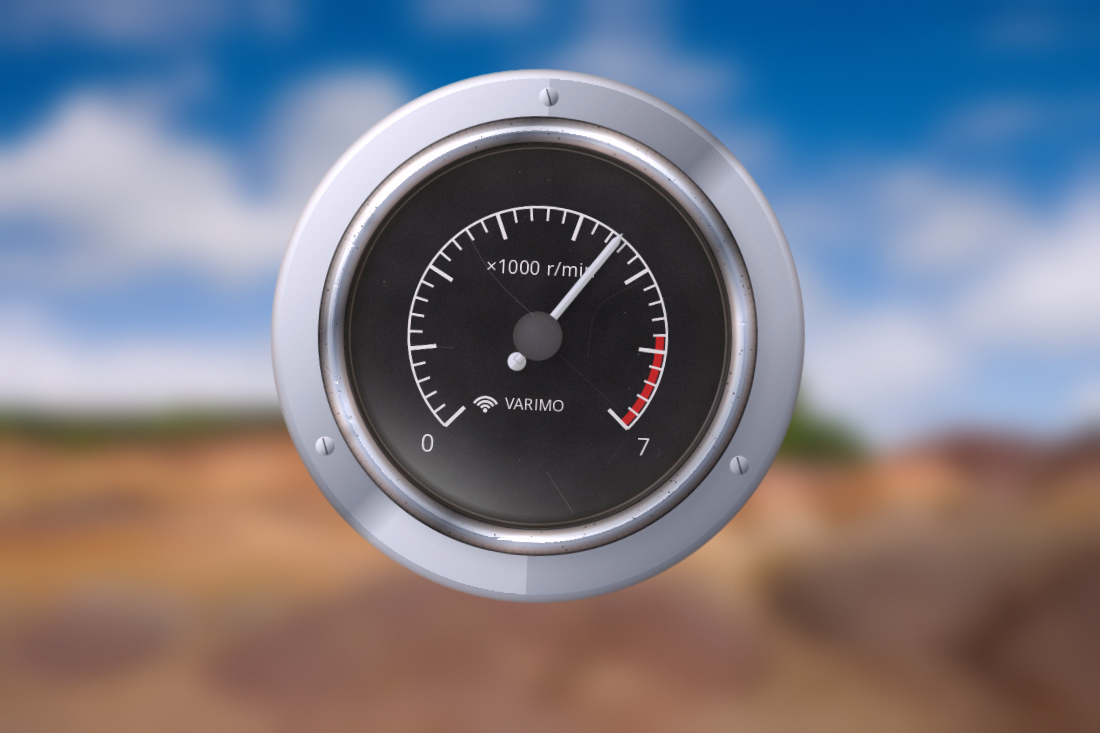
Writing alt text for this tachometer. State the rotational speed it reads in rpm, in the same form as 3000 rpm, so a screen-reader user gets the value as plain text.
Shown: 4500 rpm
